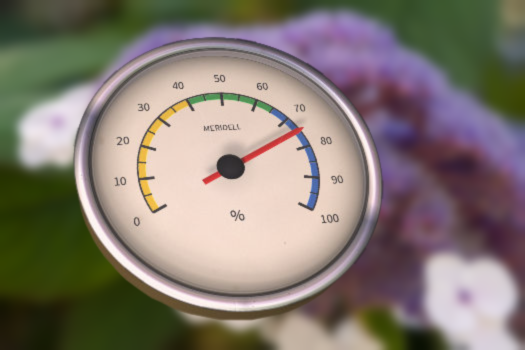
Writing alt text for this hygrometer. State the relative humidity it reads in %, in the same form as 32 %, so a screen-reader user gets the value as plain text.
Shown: 75 %
